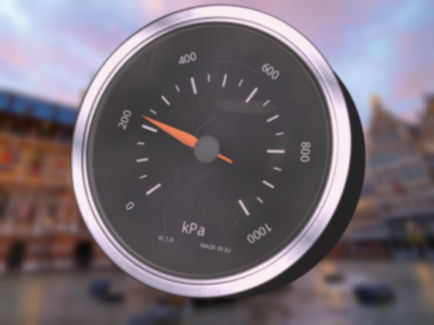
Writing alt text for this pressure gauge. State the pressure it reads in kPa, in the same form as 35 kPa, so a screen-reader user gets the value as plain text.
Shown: 225 kPa
